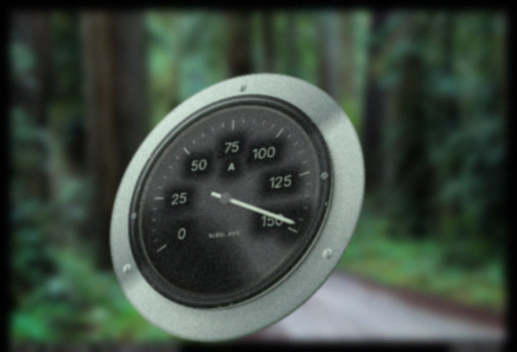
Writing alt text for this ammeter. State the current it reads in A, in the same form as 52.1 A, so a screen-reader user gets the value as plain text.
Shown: 147.5 A
